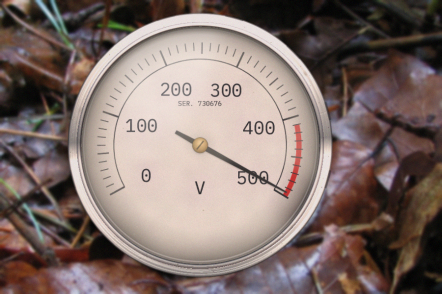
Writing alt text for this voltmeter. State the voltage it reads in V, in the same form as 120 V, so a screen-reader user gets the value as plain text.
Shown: 495 V
